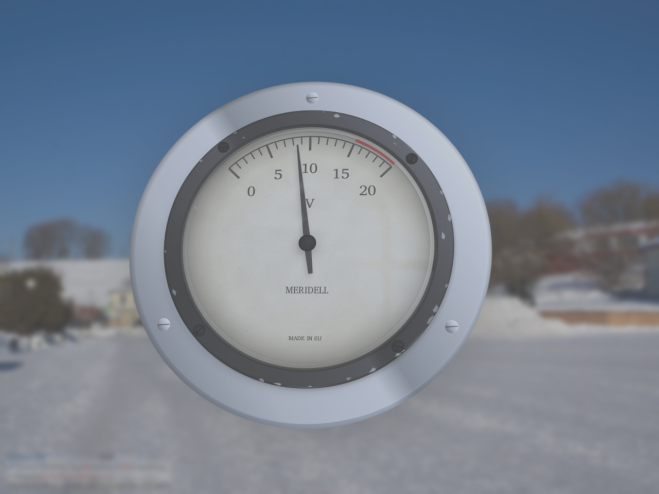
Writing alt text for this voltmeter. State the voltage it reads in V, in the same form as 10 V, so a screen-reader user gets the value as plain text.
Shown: 8.5 V
